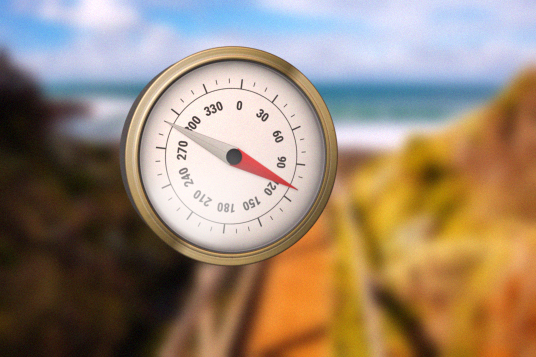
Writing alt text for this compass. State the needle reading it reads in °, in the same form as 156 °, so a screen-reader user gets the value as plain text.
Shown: 110 °
